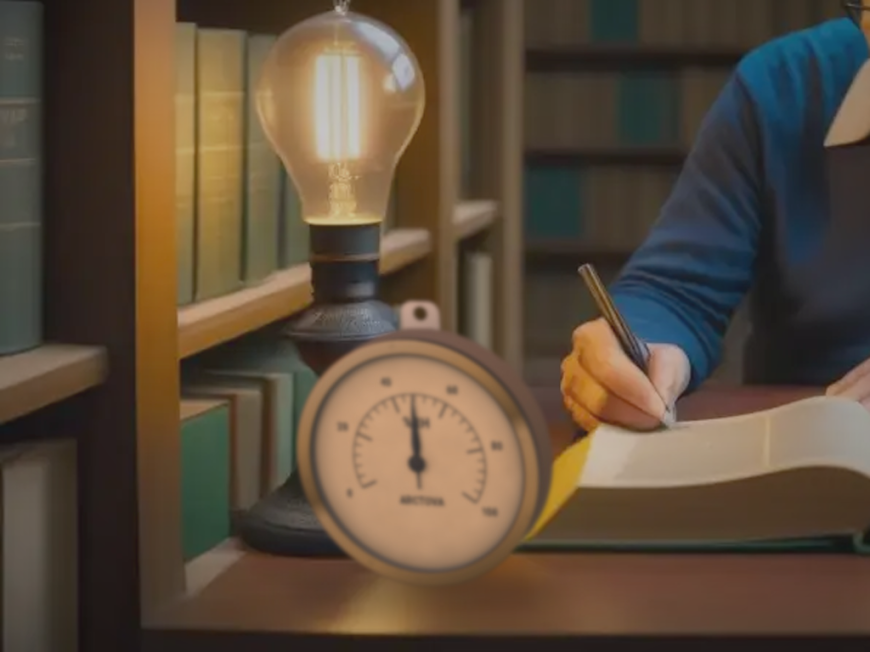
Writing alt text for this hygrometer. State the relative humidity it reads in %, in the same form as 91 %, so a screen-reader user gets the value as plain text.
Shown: 48 %
